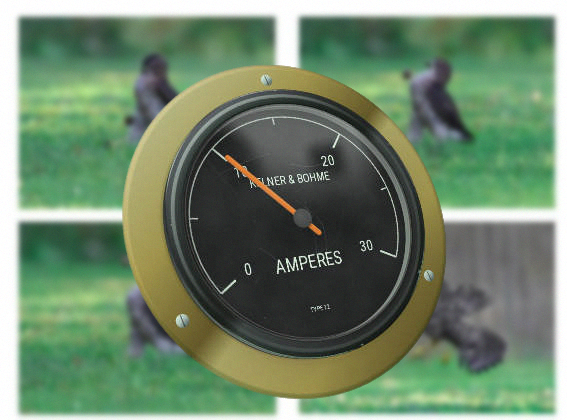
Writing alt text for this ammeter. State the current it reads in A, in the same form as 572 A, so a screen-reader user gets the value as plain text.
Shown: 10 A
